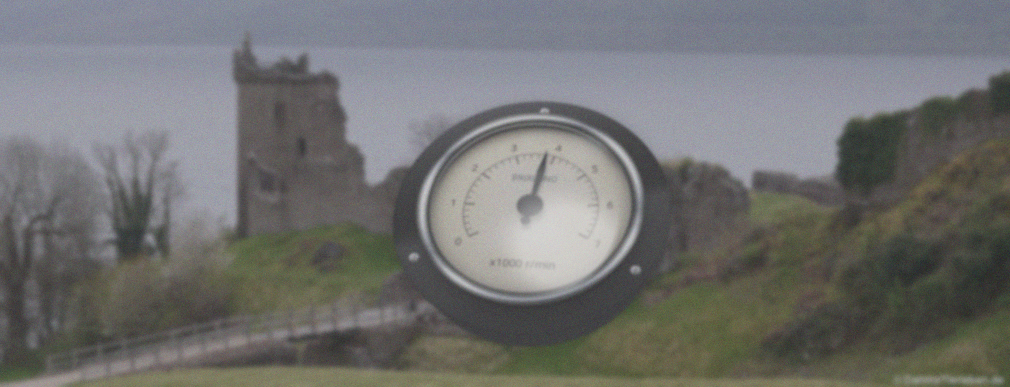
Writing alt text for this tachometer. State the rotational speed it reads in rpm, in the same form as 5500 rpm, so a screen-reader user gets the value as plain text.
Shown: 3800 rpm
